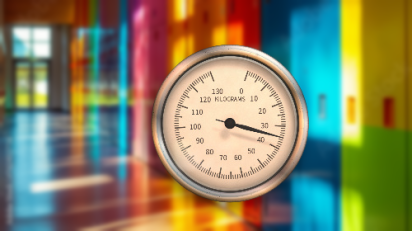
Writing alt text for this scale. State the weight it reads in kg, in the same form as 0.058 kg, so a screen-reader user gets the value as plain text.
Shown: 35 kg
